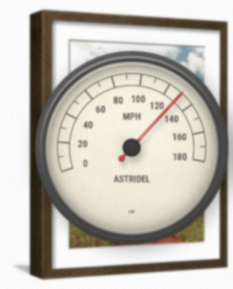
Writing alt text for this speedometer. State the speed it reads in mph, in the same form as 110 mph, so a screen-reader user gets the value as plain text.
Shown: 130 mph
